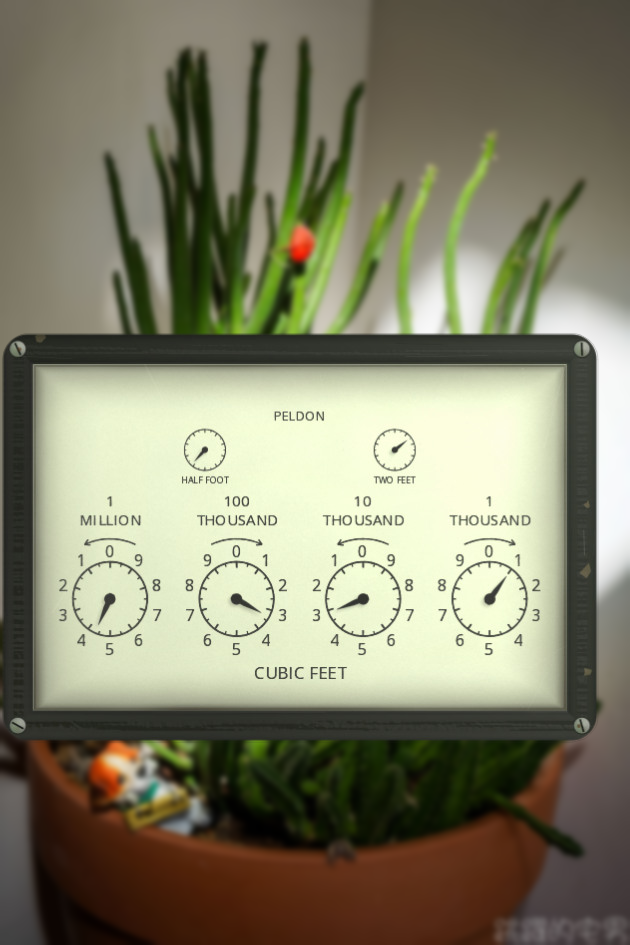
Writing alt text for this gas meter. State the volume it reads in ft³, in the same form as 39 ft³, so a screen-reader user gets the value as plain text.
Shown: 433100 ft³
